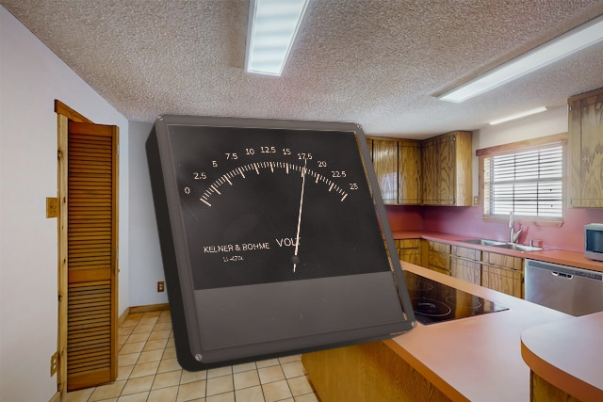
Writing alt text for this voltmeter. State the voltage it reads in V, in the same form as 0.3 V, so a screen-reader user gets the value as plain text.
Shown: 17.5 V
